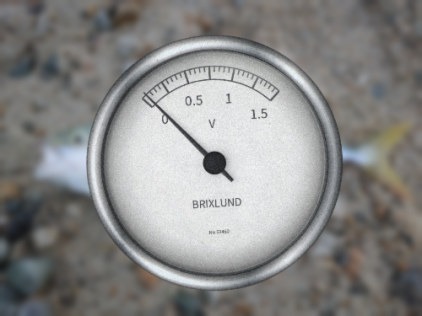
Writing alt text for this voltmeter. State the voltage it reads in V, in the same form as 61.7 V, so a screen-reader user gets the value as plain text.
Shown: 0.05 V
